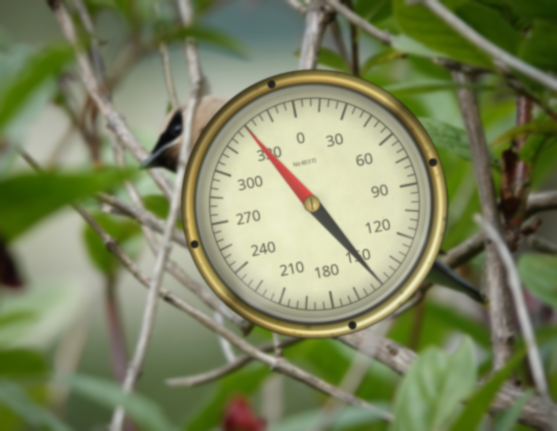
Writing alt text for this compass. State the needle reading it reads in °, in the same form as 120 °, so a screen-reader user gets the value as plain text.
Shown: 330 °
